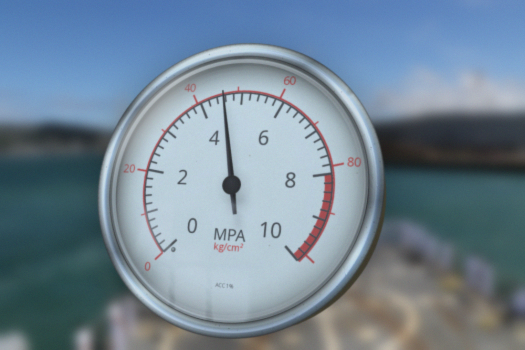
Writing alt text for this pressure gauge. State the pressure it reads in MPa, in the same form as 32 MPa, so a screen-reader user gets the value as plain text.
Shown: 4.6 MPa
